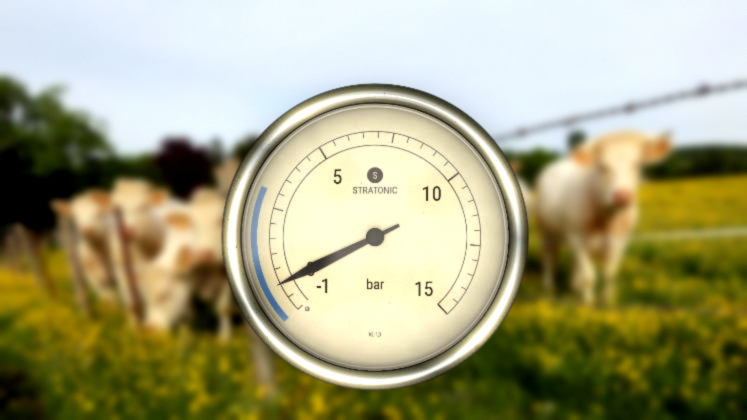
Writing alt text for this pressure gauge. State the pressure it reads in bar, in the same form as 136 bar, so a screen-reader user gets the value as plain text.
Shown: 0 bar
